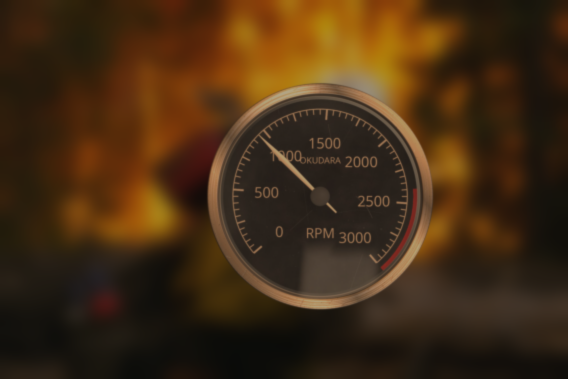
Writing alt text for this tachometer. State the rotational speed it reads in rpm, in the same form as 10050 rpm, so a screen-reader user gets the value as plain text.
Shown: 950 rpm
